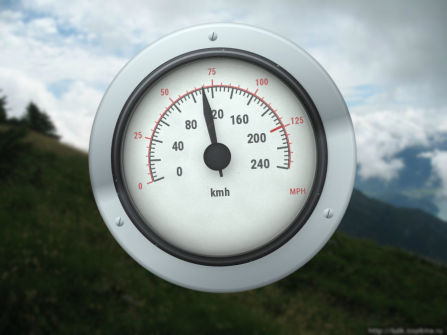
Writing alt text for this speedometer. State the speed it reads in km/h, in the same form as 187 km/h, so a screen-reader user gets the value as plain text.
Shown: 112 km/h
